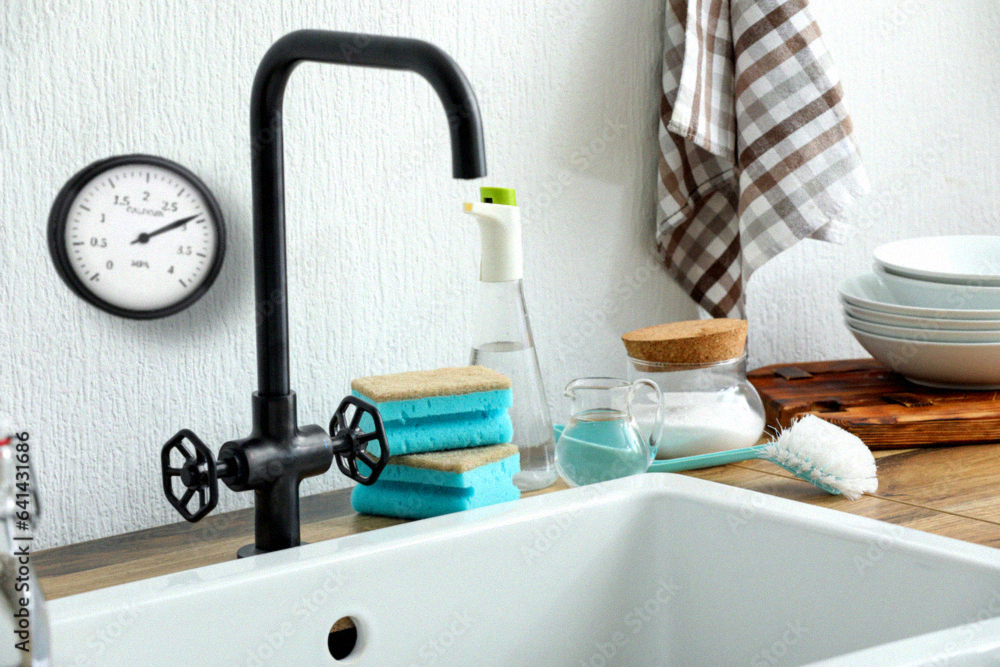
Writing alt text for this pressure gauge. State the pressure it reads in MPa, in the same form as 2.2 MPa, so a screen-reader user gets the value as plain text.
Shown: 2.9 MPa
